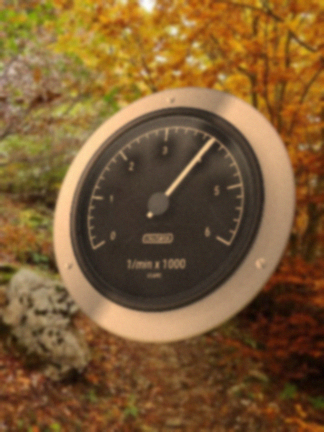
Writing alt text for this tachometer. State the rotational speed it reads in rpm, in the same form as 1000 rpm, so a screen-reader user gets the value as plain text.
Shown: 4000 rpm
